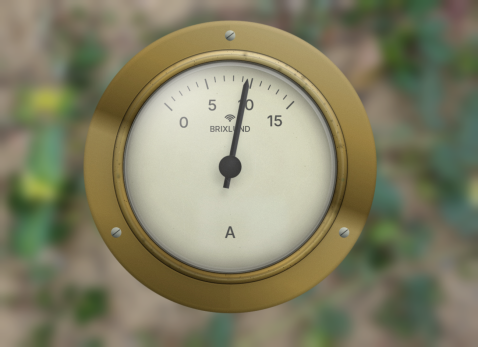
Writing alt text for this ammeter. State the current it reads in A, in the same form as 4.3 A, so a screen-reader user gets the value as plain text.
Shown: 9.5 A
